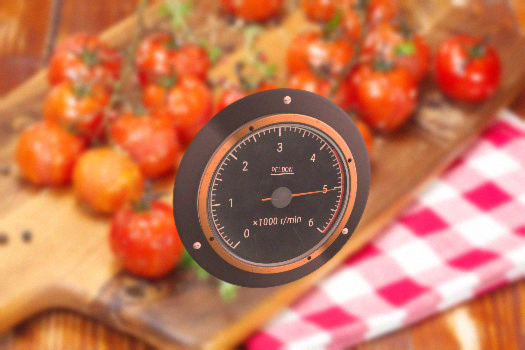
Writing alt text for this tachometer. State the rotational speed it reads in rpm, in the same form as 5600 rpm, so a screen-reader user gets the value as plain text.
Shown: 5000 rpm
